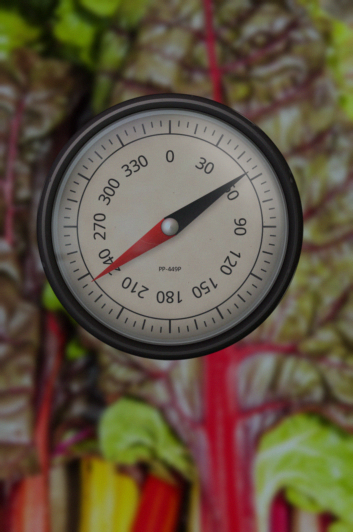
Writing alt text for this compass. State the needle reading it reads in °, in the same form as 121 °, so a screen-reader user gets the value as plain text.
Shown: 235 °
